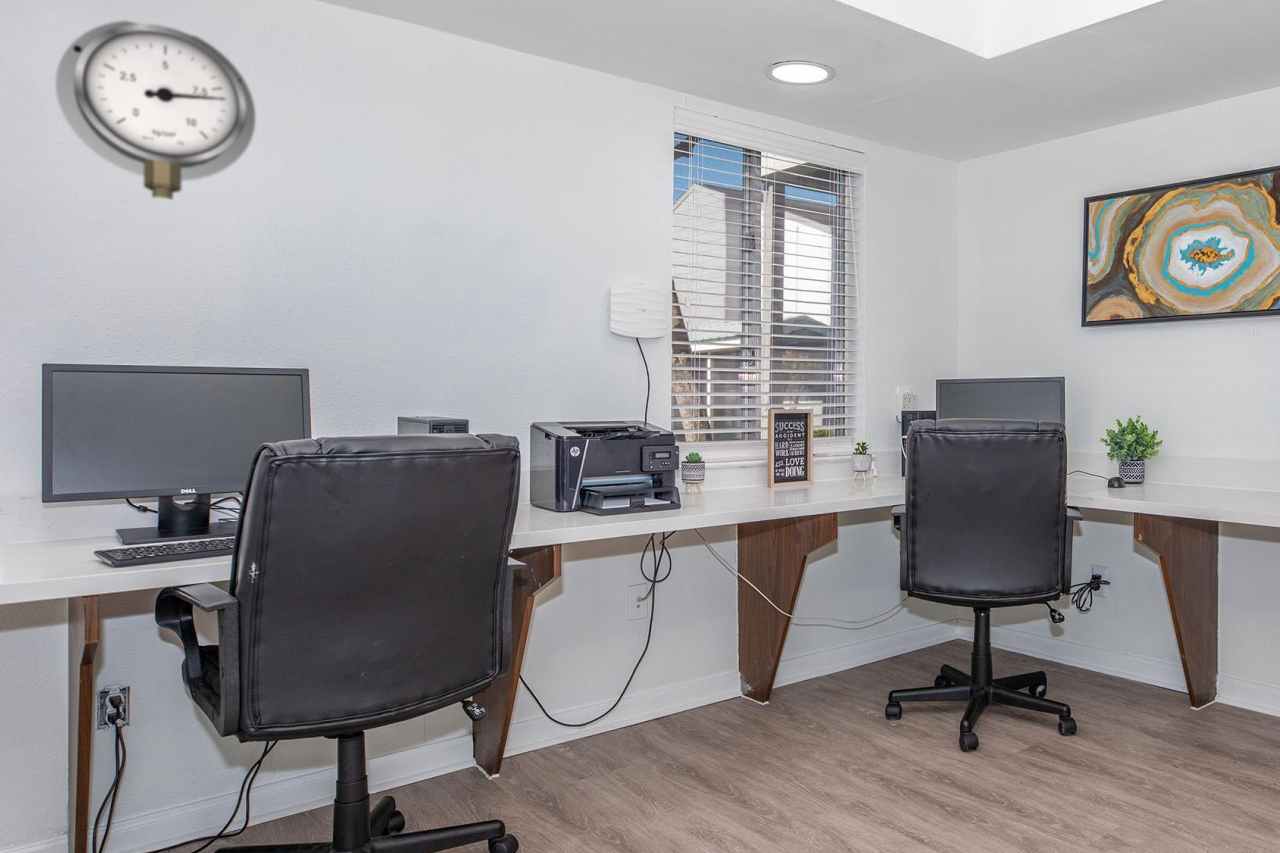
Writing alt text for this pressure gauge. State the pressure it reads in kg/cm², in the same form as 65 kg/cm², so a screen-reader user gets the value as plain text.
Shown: 8 kg/cm²
